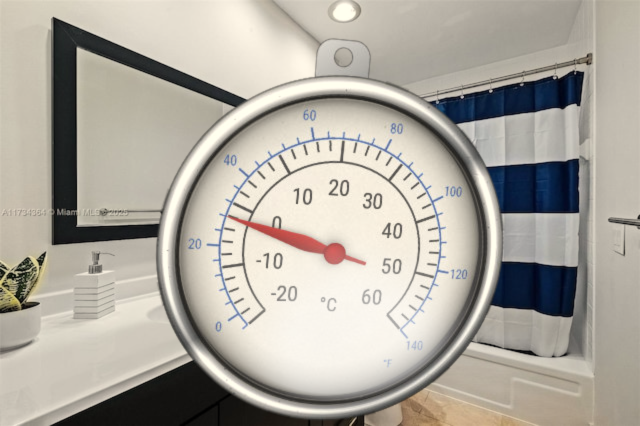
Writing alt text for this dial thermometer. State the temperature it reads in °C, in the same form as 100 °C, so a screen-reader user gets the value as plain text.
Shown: -2 °C
